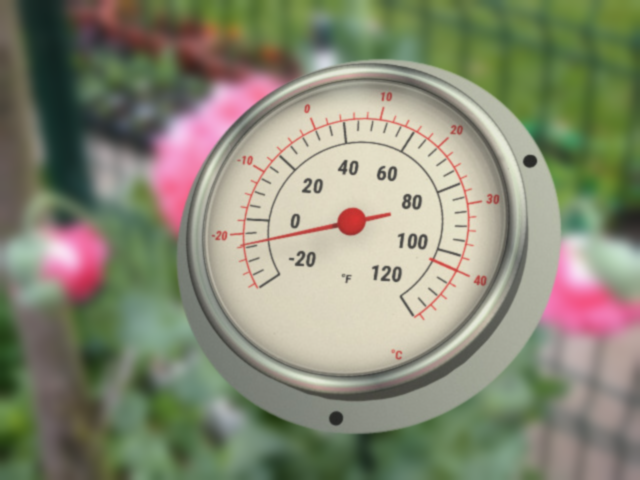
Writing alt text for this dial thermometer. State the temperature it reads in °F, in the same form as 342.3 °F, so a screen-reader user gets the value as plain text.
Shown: -8 °F
